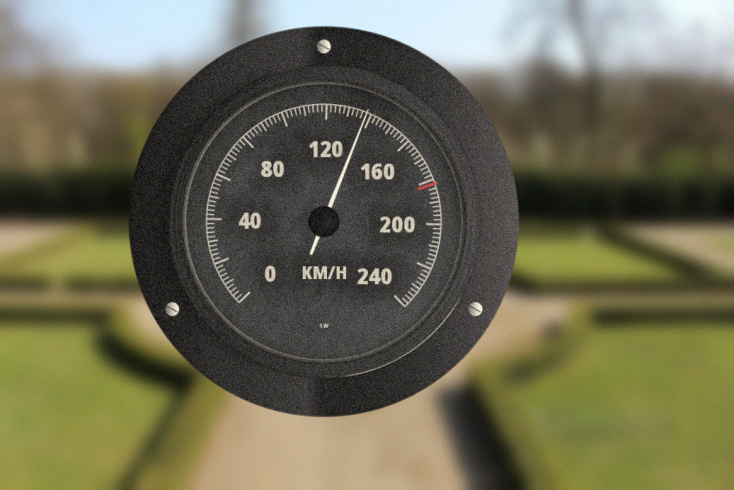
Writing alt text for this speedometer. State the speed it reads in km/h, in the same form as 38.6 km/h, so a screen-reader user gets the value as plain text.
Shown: 138 km/h
